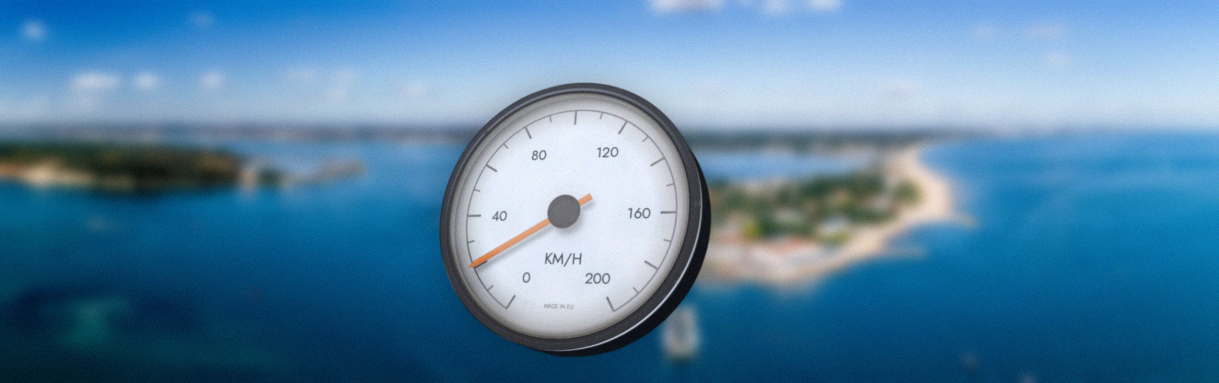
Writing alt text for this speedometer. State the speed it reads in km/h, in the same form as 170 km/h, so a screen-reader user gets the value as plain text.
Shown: 20 km/h
